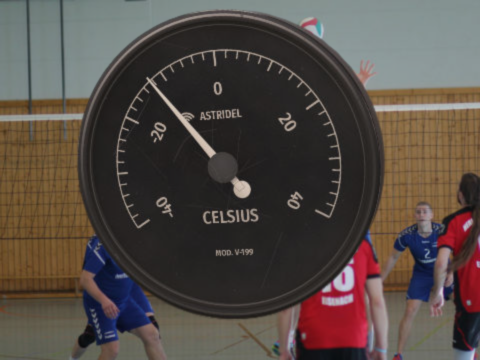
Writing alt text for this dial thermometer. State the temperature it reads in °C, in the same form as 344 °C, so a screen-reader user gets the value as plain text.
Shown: -12 °C
